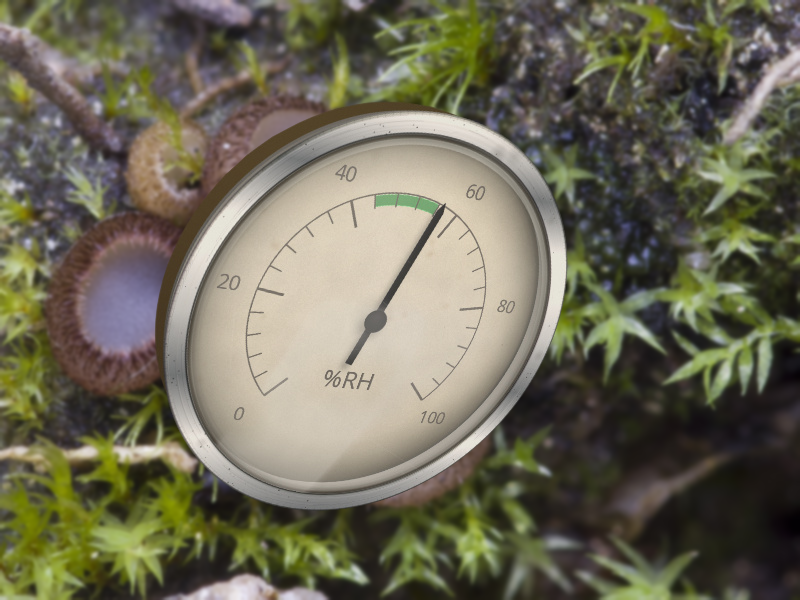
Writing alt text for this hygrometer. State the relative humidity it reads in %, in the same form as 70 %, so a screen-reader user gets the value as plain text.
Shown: 56 %
